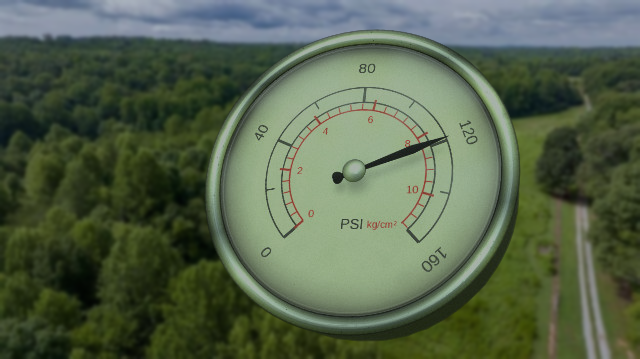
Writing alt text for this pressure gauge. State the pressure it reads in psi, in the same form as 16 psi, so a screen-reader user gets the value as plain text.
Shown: 120 psi
